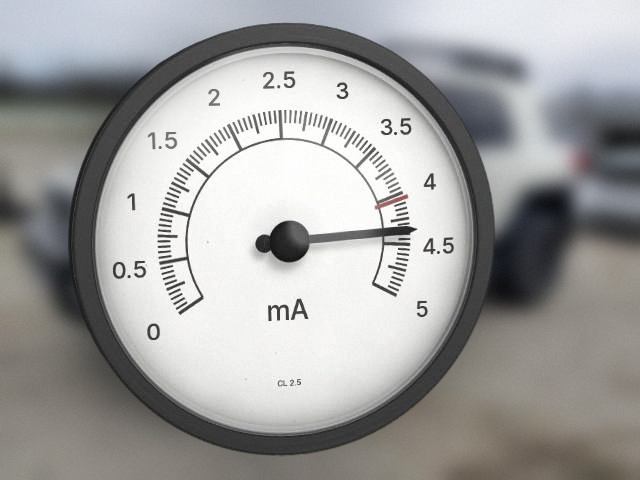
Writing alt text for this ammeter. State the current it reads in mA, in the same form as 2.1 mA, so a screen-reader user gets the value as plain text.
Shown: 4.35 mA
